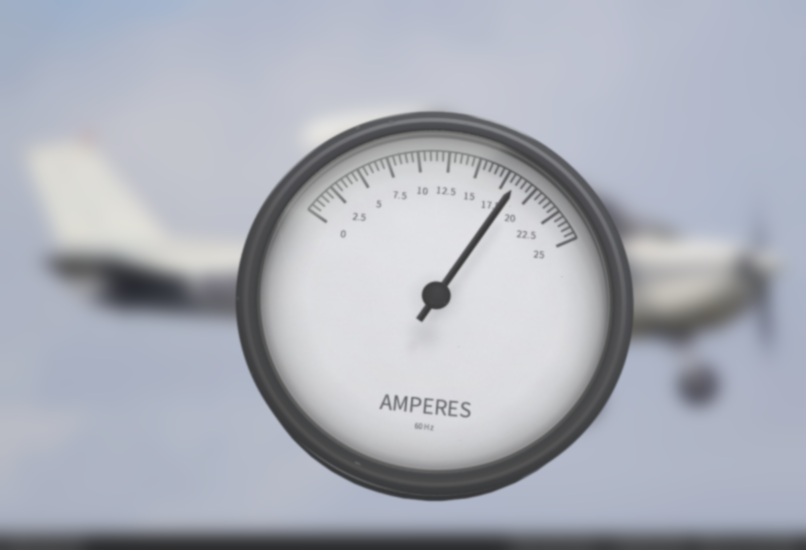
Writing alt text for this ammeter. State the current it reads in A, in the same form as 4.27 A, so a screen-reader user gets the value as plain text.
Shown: 18.5 A
